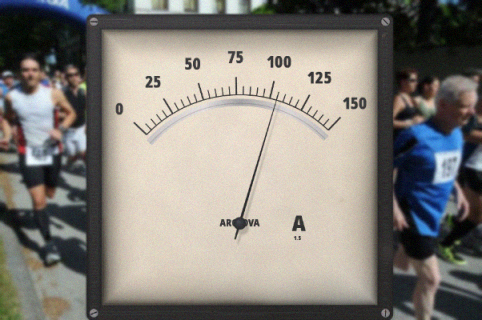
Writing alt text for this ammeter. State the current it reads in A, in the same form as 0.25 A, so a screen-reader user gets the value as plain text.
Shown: 105 A
